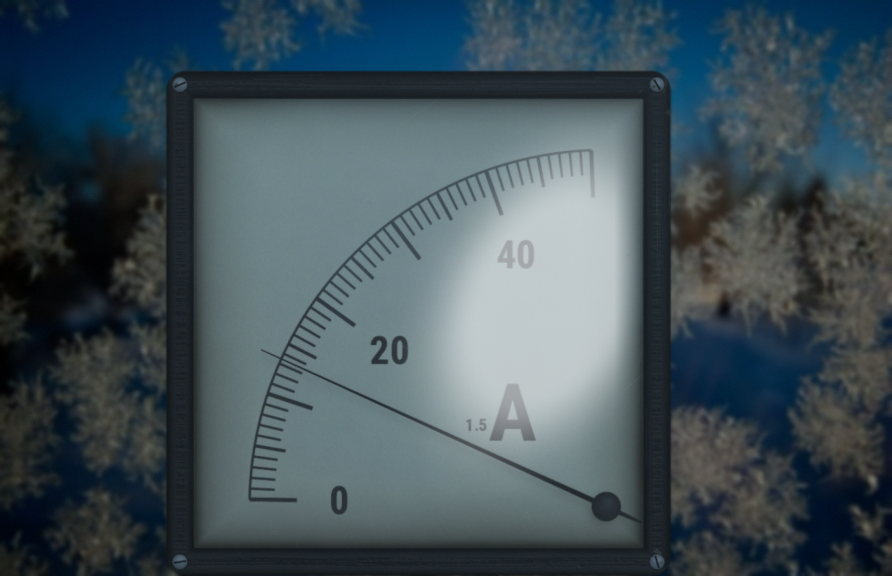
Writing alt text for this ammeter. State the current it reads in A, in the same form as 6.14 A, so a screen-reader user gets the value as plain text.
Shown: 13.5 A
